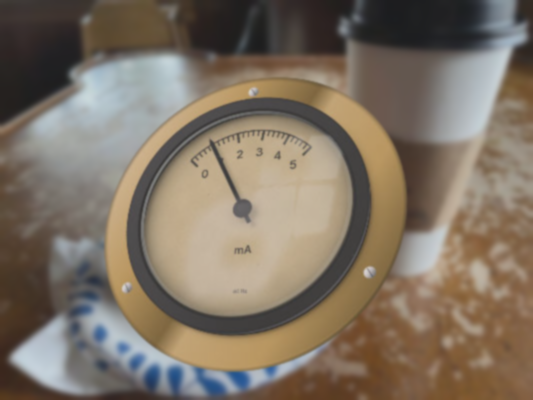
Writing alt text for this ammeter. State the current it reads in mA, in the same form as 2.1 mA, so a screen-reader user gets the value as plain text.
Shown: 1 mA
